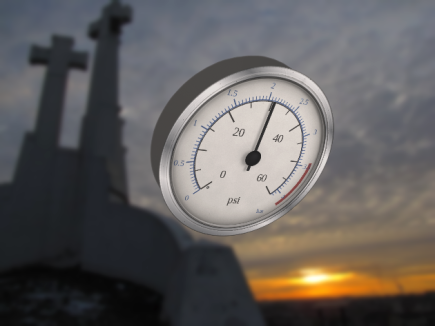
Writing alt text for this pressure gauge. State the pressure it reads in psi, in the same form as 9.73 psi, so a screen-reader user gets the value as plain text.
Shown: 30 psi
